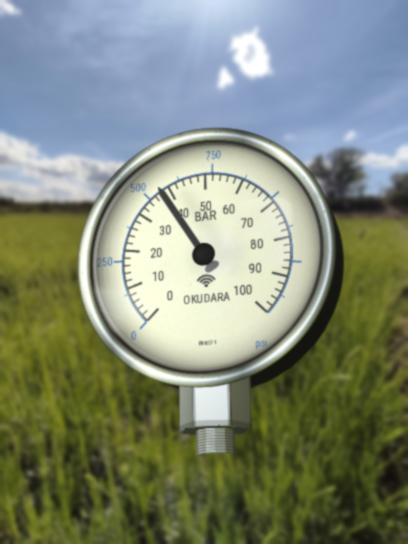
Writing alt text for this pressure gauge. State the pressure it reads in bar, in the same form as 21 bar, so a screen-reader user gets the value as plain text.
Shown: 38 bar
